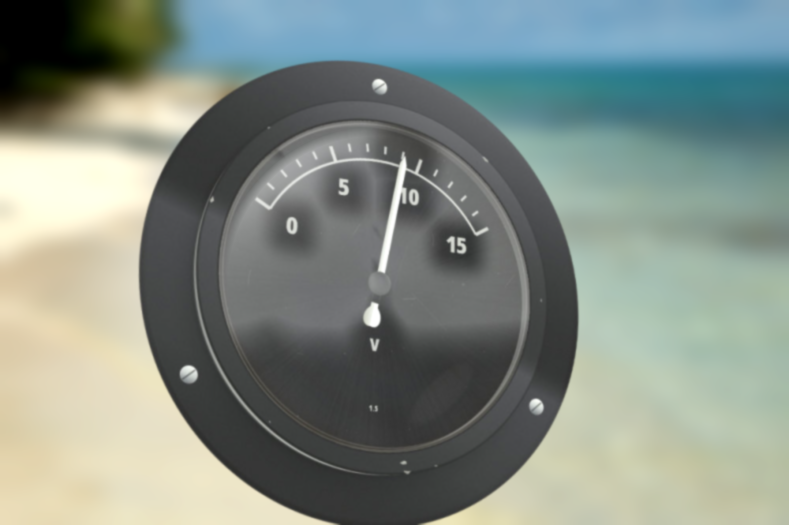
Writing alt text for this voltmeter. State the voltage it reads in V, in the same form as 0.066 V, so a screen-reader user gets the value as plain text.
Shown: 9 V
